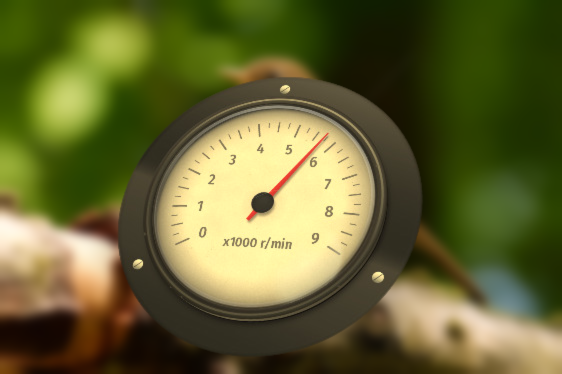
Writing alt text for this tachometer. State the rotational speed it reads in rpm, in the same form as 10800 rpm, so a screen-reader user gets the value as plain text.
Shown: 5750 rpm
